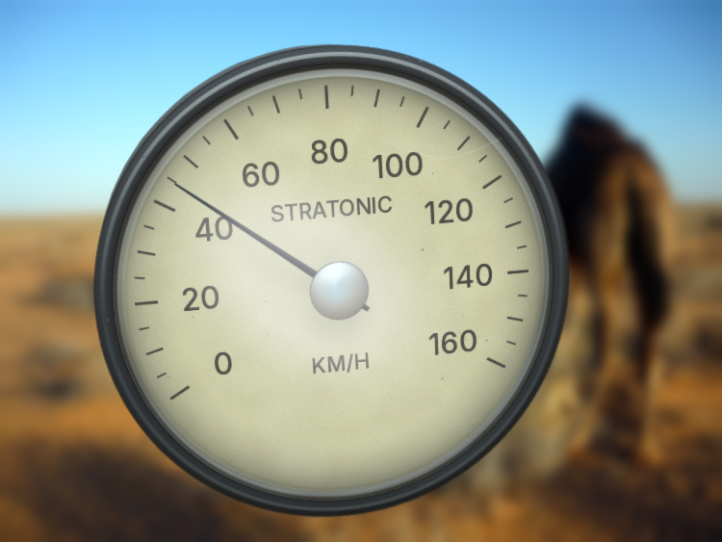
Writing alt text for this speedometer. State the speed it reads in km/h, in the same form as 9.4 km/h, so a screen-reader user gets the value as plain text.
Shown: 45 km/h
